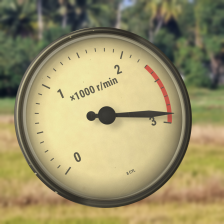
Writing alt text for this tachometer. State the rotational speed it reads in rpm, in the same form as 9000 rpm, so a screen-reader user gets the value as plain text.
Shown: 2900 rpm
